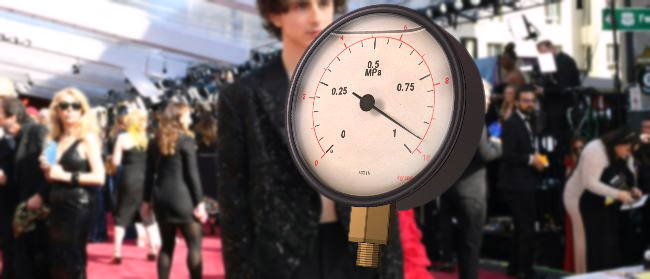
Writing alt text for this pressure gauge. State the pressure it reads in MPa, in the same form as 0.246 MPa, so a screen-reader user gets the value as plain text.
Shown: 0.95 MPa
